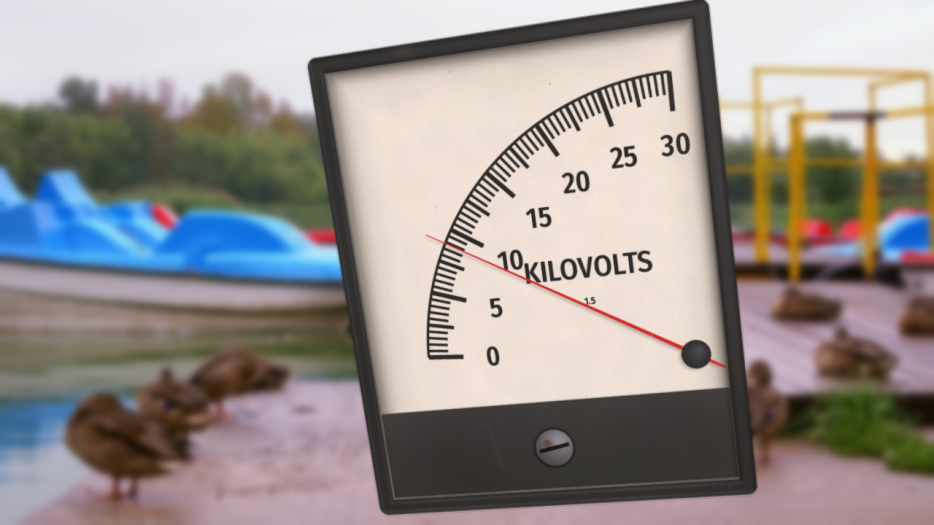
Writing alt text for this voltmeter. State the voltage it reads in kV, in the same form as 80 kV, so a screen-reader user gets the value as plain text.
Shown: 9 kV
